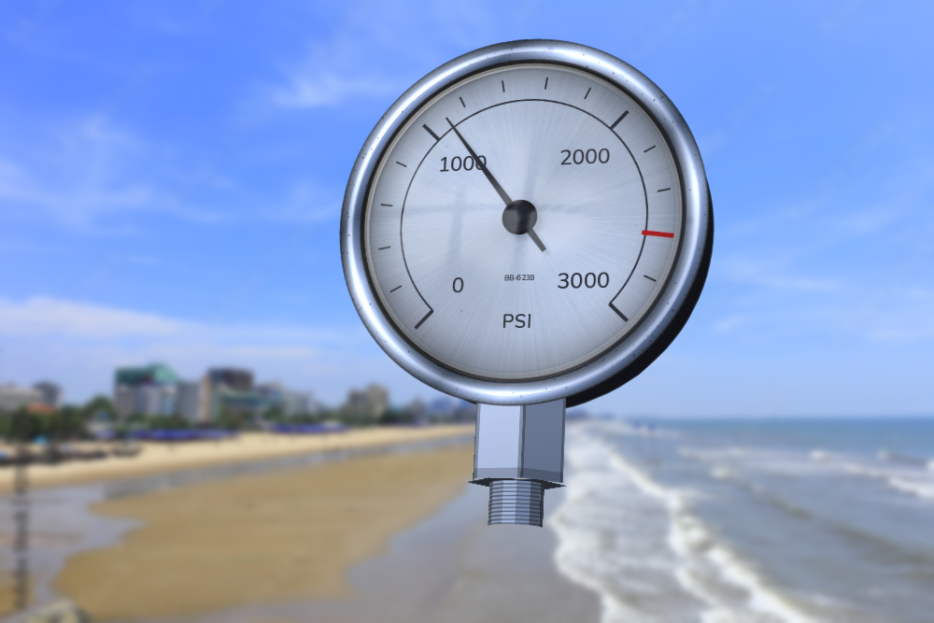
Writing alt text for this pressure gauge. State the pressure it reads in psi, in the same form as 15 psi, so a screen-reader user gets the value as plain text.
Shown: 1100 psi
